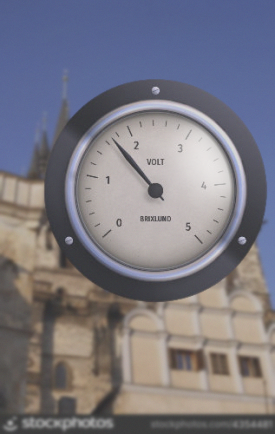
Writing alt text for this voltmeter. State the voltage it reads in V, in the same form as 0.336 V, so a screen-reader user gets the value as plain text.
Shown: 1.7 V
